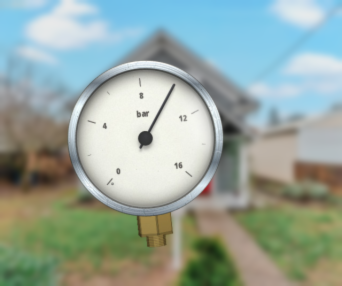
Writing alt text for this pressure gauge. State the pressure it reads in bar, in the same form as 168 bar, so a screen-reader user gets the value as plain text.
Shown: 10 bar
